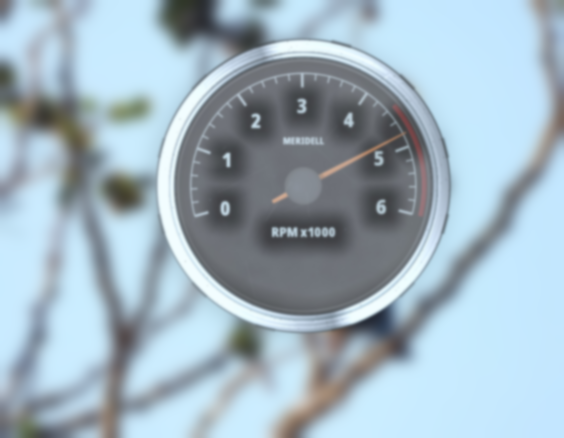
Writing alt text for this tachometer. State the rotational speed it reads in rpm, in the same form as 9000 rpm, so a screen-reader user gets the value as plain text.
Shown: 4800 rpm
